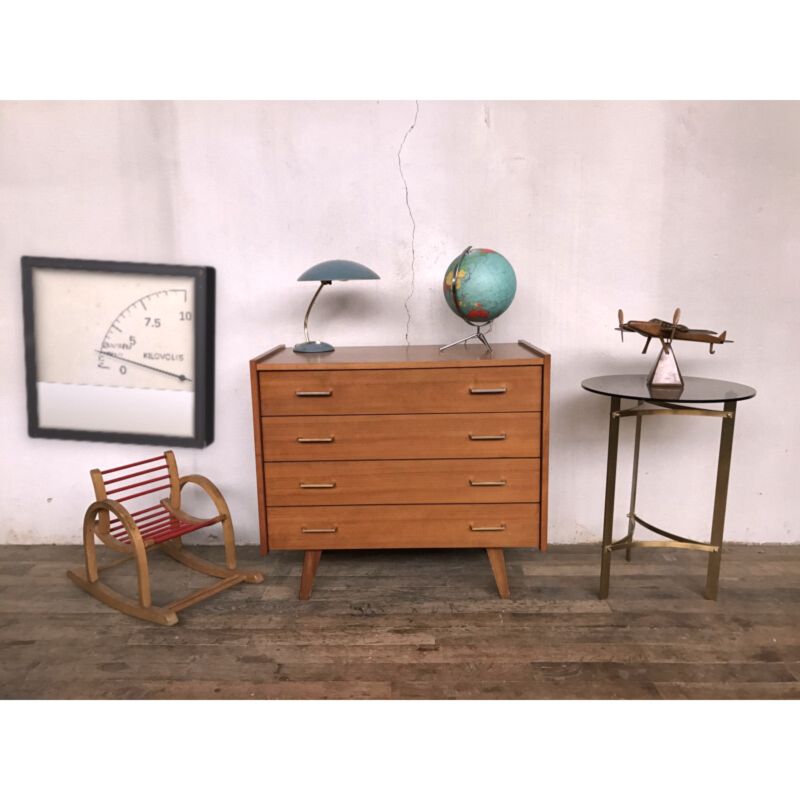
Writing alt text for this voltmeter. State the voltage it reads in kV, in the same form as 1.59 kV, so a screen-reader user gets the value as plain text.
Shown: 2.5 kV
